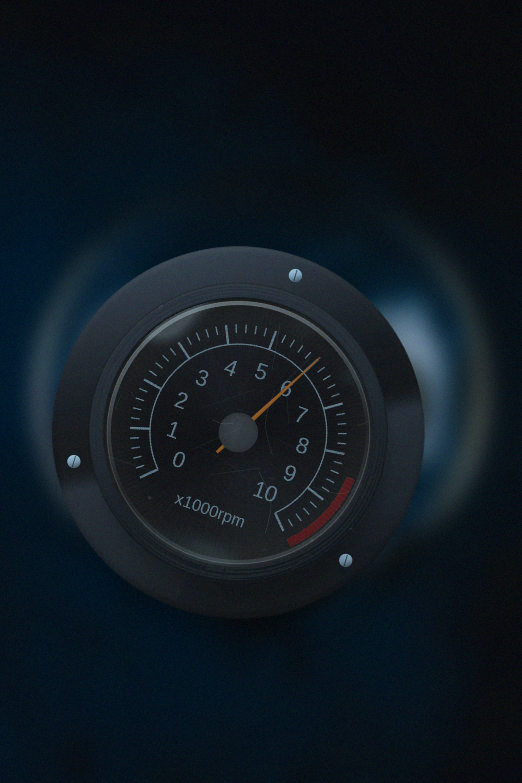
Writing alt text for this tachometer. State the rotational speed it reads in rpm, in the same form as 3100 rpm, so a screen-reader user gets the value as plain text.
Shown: 6000 rpm
